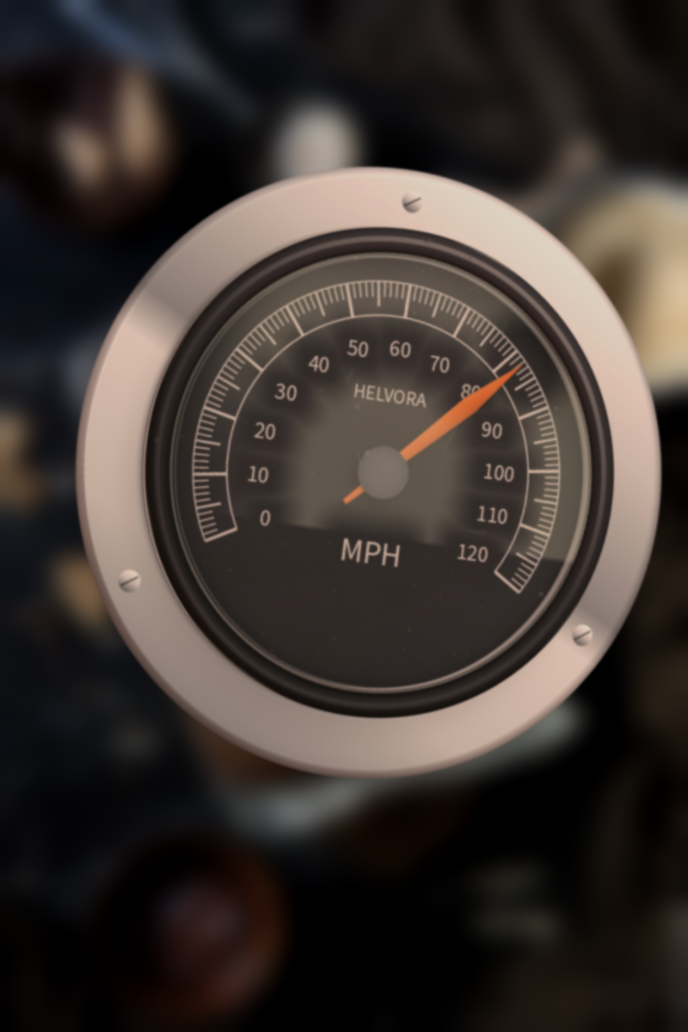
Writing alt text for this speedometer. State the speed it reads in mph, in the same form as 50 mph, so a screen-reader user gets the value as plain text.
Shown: 82 mph
